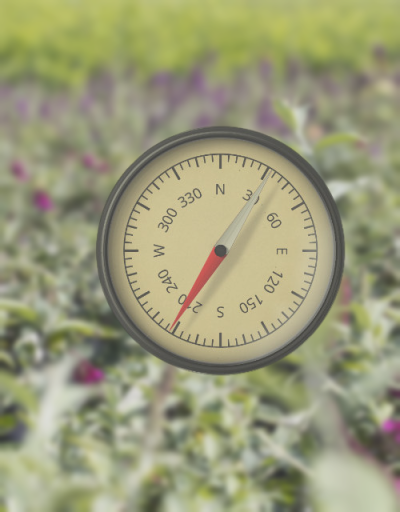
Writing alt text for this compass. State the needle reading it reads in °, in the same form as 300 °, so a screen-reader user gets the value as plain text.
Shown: 212.5 °
